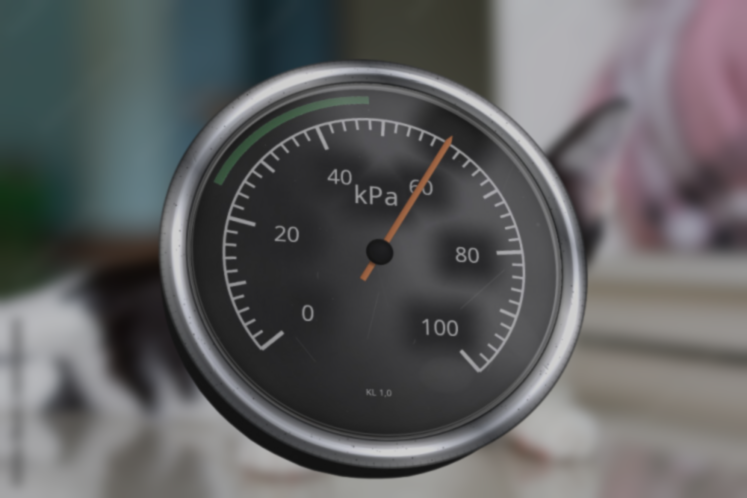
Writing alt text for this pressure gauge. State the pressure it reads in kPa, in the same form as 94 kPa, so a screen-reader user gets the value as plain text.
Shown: 60 kPa
